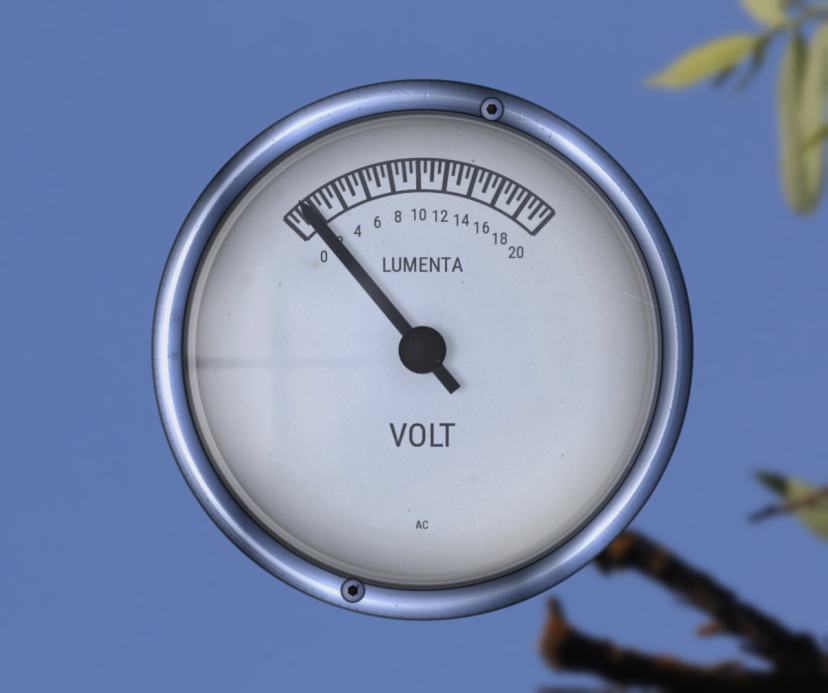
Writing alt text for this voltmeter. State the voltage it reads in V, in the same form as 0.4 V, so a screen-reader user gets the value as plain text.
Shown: 1.5 V
